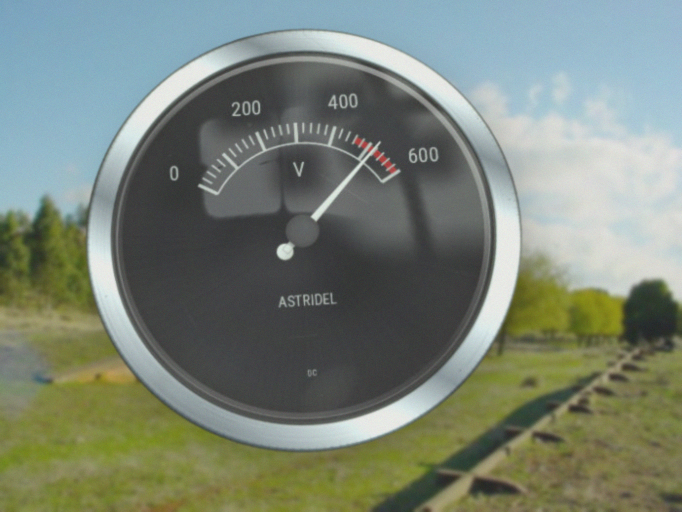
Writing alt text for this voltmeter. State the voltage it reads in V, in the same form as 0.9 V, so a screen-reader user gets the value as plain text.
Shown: 520 V
